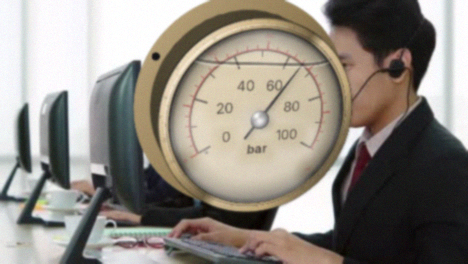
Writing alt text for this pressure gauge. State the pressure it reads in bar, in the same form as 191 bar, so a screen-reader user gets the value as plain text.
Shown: 65 bar
